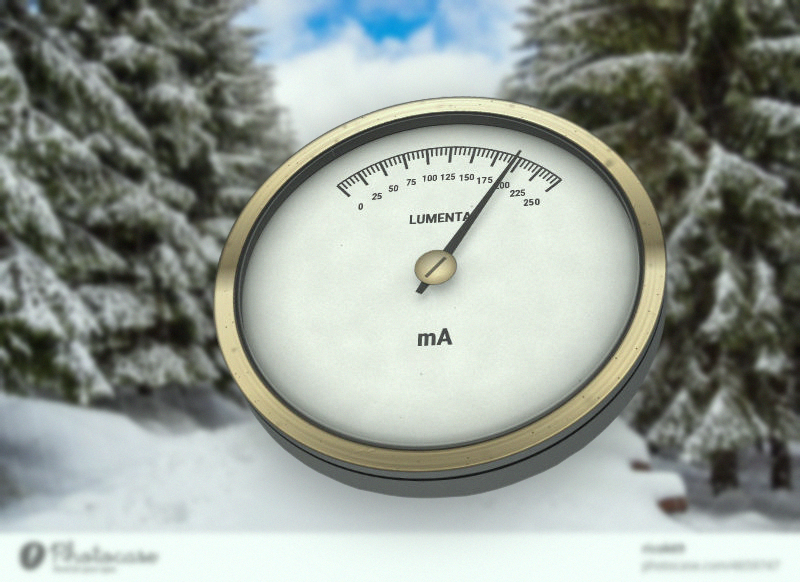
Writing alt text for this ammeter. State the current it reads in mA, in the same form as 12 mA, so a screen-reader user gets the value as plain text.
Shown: 200 mA
